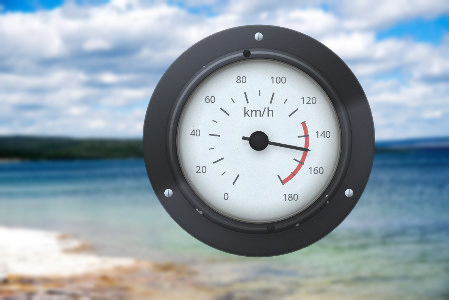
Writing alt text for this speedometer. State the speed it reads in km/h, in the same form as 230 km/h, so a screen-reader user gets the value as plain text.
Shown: 150 km/h
